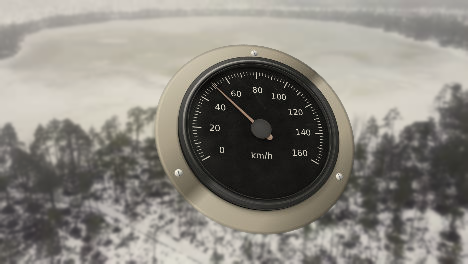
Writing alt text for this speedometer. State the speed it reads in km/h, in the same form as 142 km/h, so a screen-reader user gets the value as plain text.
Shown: 50 km/h
